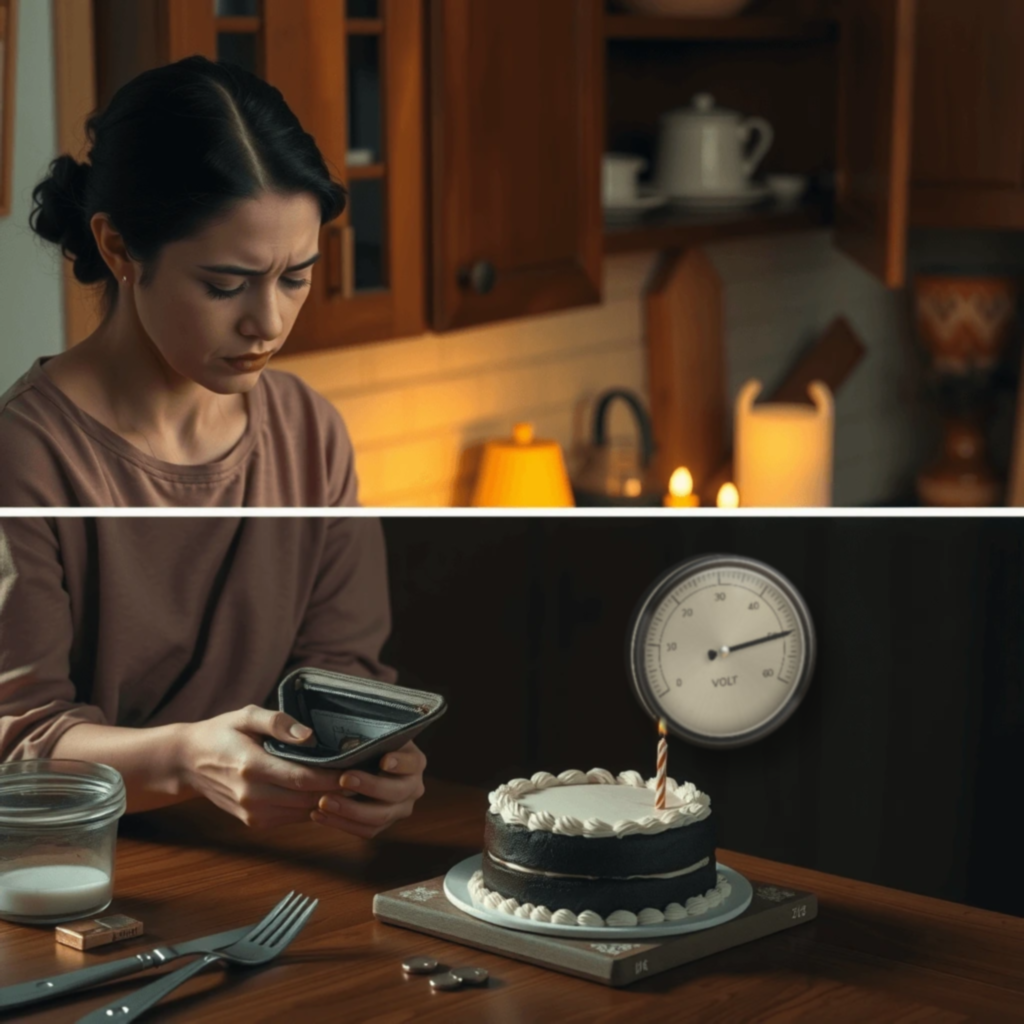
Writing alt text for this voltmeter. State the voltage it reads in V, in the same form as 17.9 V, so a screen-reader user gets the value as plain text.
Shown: 50 V
